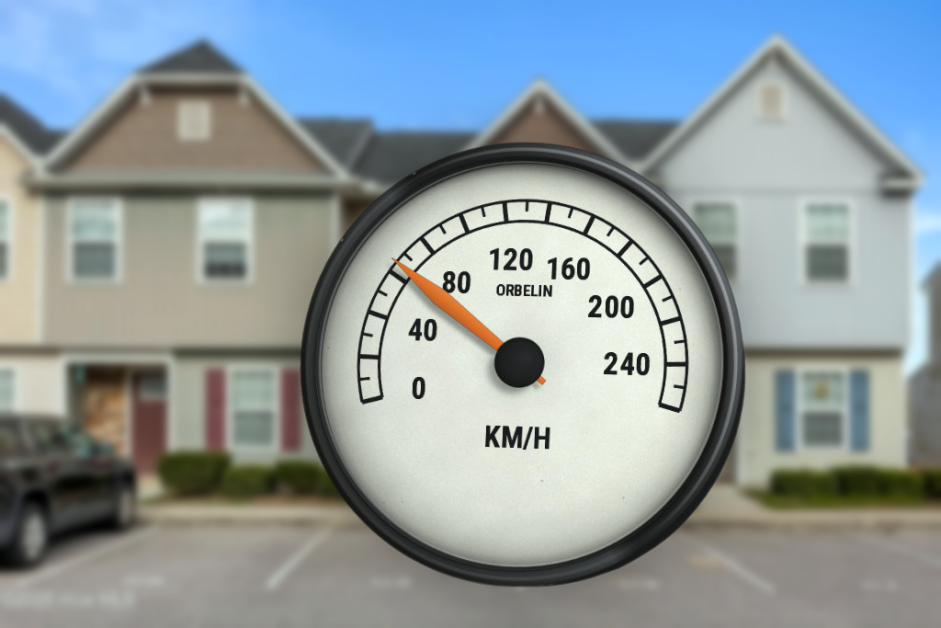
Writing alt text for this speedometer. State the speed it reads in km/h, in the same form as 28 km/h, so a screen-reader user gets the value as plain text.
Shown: 65 km/h
